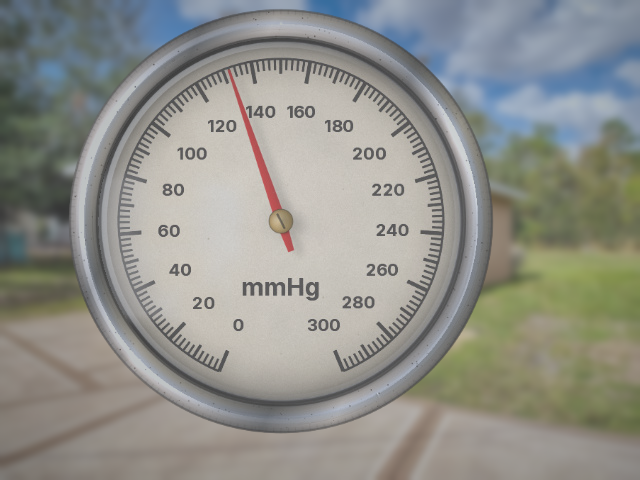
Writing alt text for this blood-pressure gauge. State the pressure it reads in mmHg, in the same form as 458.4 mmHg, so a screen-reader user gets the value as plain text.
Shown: 132 mmHg
